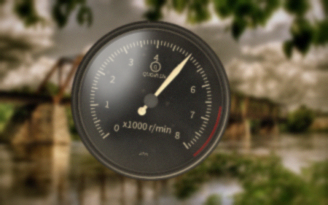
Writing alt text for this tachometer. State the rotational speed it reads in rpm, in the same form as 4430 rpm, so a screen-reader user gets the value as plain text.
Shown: 5000 rpm
